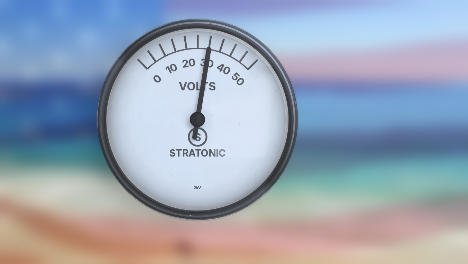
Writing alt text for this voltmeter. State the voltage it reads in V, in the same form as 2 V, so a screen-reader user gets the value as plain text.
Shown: 30 V
